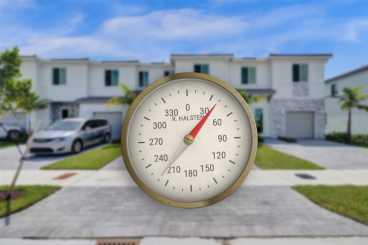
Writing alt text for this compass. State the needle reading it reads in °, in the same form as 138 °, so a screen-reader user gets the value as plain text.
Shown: 40 °
